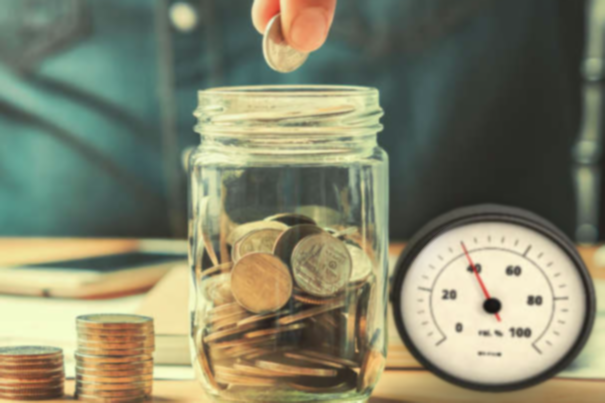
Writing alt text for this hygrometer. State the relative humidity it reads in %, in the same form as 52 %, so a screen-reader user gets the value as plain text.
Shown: 40 %
